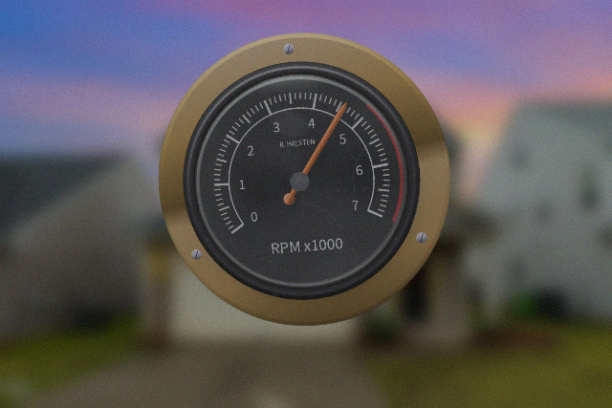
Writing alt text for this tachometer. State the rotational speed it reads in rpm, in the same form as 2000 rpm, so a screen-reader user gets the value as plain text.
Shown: 4600 rpm
